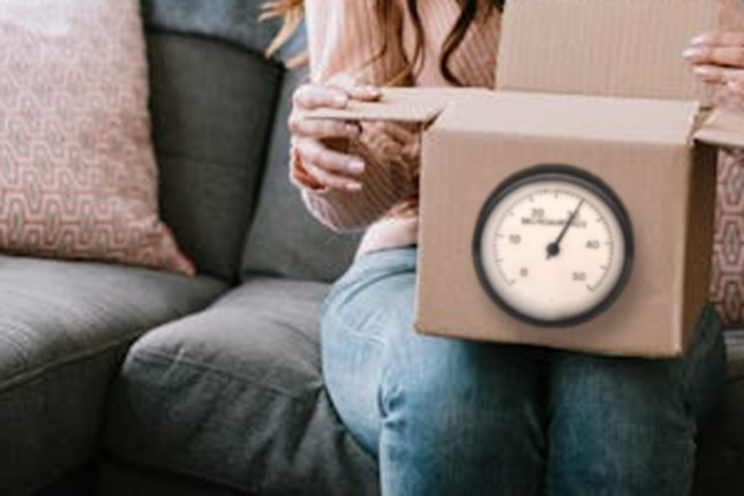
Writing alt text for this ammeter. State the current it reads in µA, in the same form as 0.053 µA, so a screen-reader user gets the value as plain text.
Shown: 30 µA
